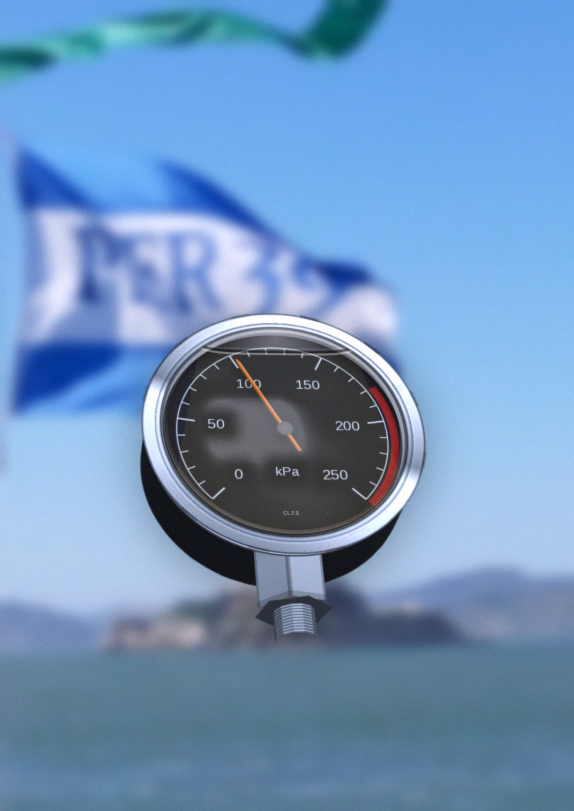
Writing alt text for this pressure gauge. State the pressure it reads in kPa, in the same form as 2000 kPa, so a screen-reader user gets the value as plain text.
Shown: 100 kPa
